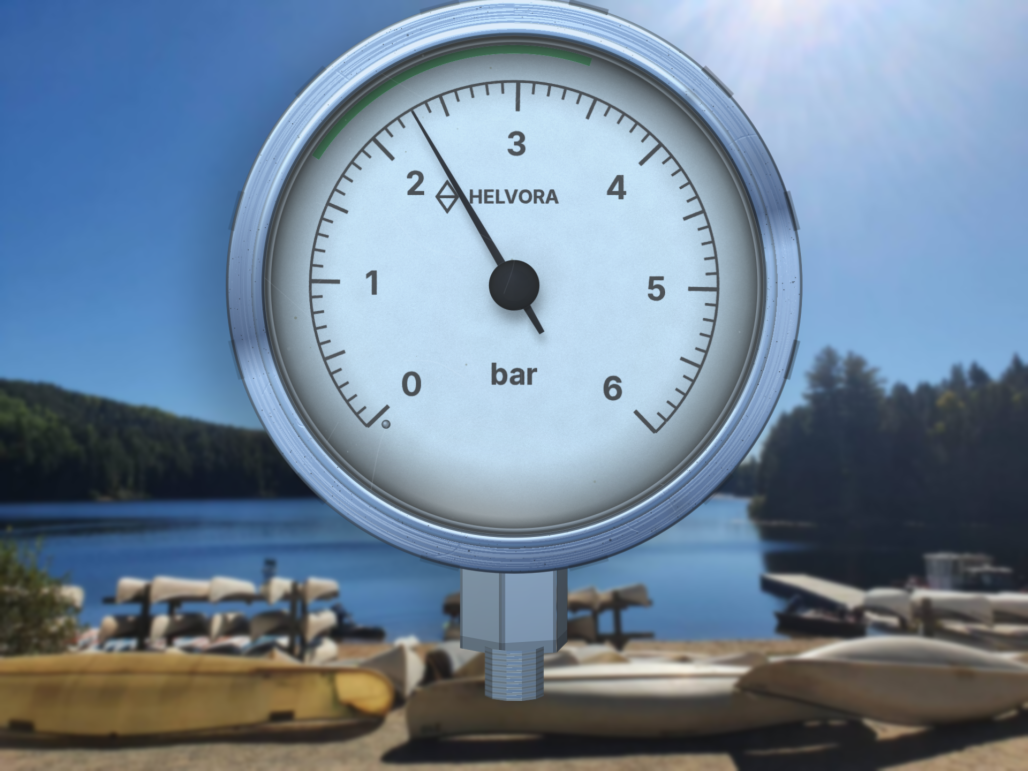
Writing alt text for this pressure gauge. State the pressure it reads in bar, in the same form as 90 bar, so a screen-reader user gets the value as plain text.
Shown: 2.3 bar
